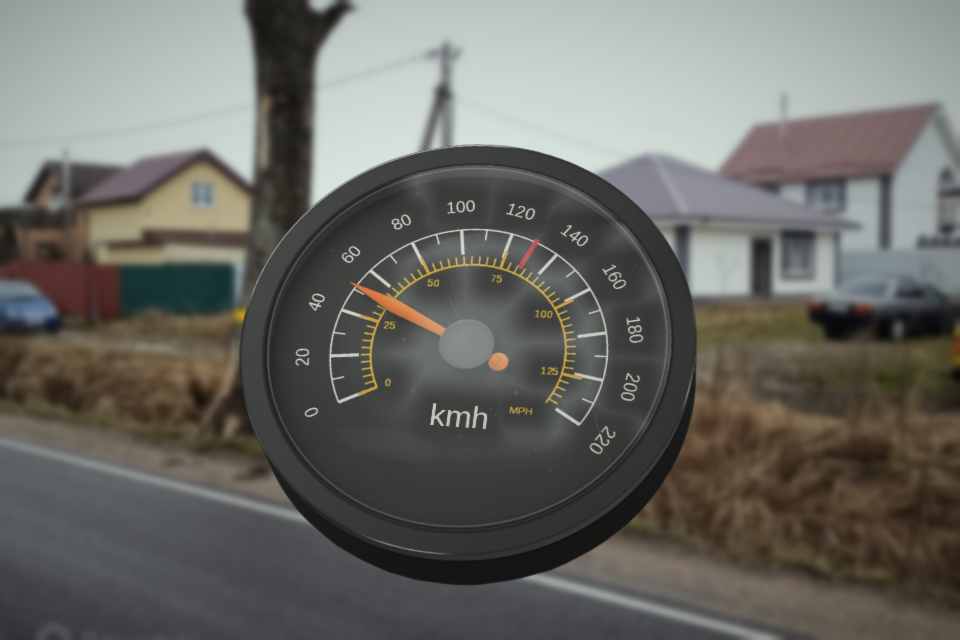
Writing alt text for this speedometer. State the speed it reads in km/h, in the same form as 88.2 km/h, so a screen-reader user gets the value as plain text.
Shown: 50 km/h
